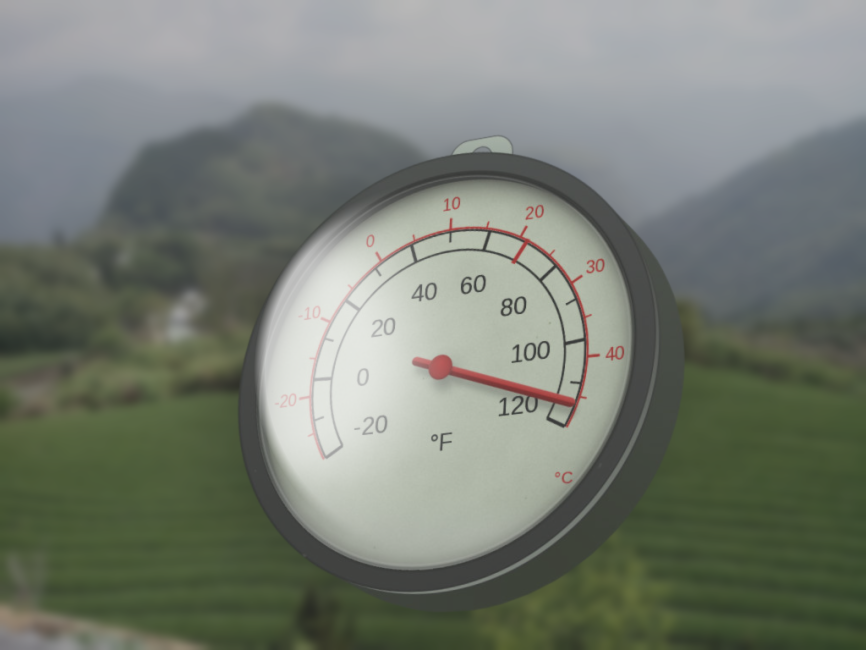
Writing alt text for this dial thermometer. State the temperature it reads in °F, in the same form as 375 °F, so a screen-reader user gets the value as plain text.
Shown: 115 °F
